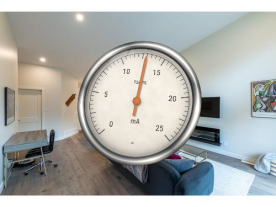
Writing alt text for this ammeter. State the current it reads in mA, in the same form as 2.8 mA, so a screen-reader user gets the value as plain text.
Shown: 13 mA
